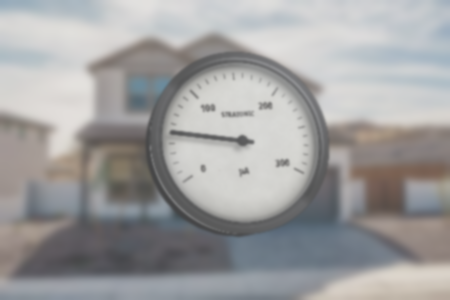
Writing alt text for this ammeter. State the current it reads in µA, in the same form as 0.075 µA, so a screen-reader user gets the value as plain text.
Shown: 50 µA
